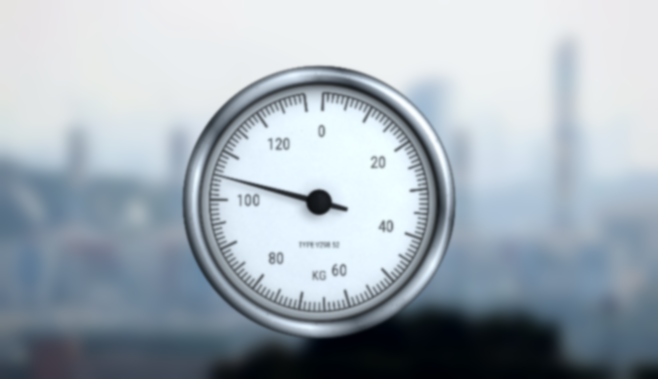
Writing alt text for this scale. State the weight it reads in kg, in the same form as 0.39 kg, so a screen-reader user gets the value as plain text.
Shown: 105 kg
